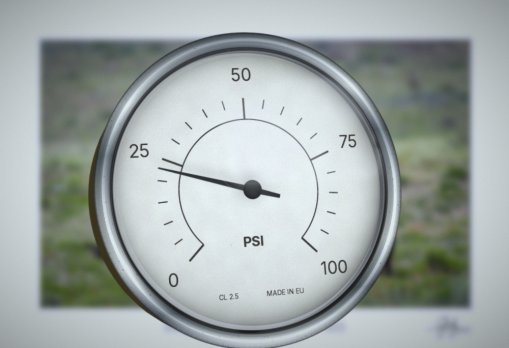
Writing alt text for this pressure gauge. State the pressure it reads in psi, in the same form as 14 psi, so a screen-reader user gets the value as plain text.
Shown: 22.5 psi
